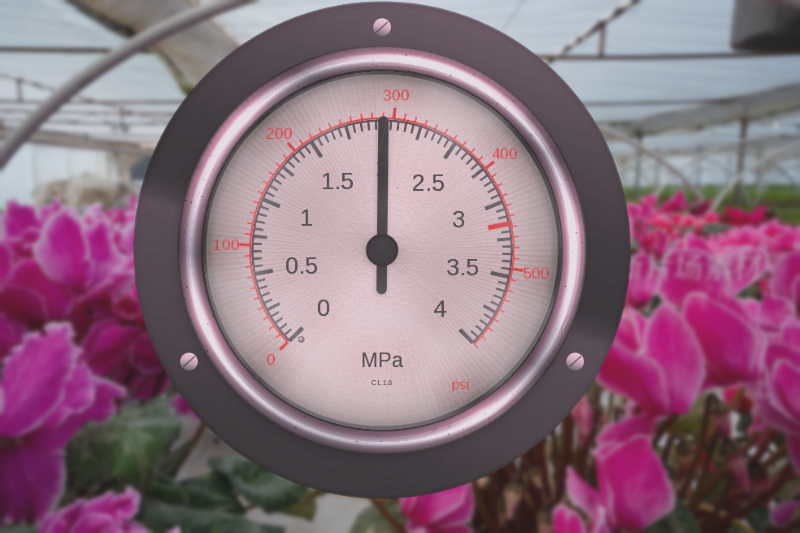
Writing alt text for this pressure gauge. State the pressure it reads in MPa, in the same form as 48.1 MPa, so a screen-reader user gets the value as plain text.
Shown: 2 MPa
